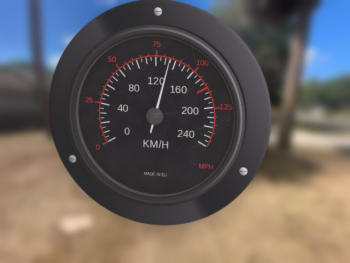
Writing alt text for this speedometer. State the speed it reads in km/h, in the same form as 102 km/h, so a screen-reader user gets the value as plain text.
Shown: 135 km/h
